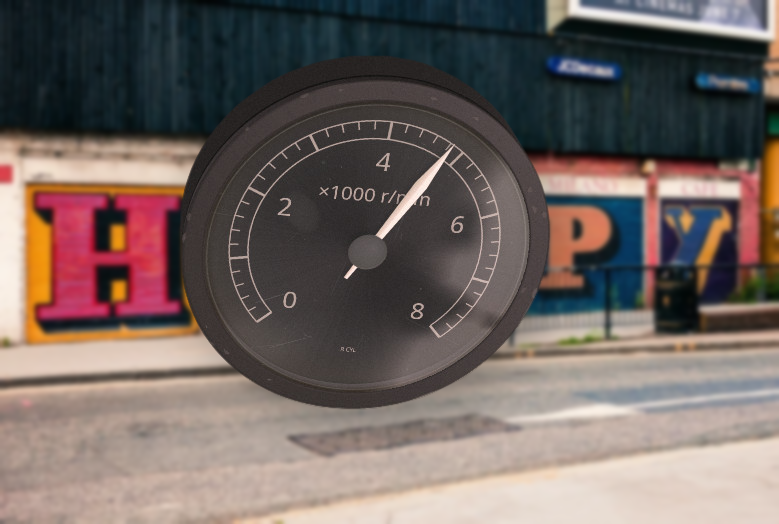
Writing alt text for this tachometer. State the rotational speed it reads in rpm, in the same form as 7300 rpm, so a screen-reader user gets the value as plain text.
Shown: 4800 rpm
